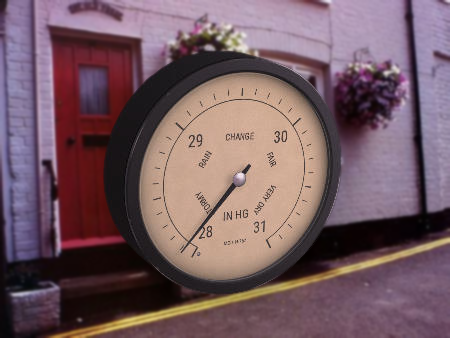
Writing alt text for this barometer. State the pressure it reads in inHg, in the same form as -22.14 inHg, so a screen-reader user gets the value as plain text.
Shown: 28.1 inHg
